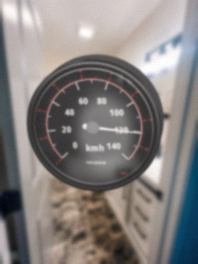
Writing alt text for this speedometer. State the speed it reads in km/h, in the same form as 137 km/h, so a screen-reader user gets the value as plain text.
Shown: 120 km/h
